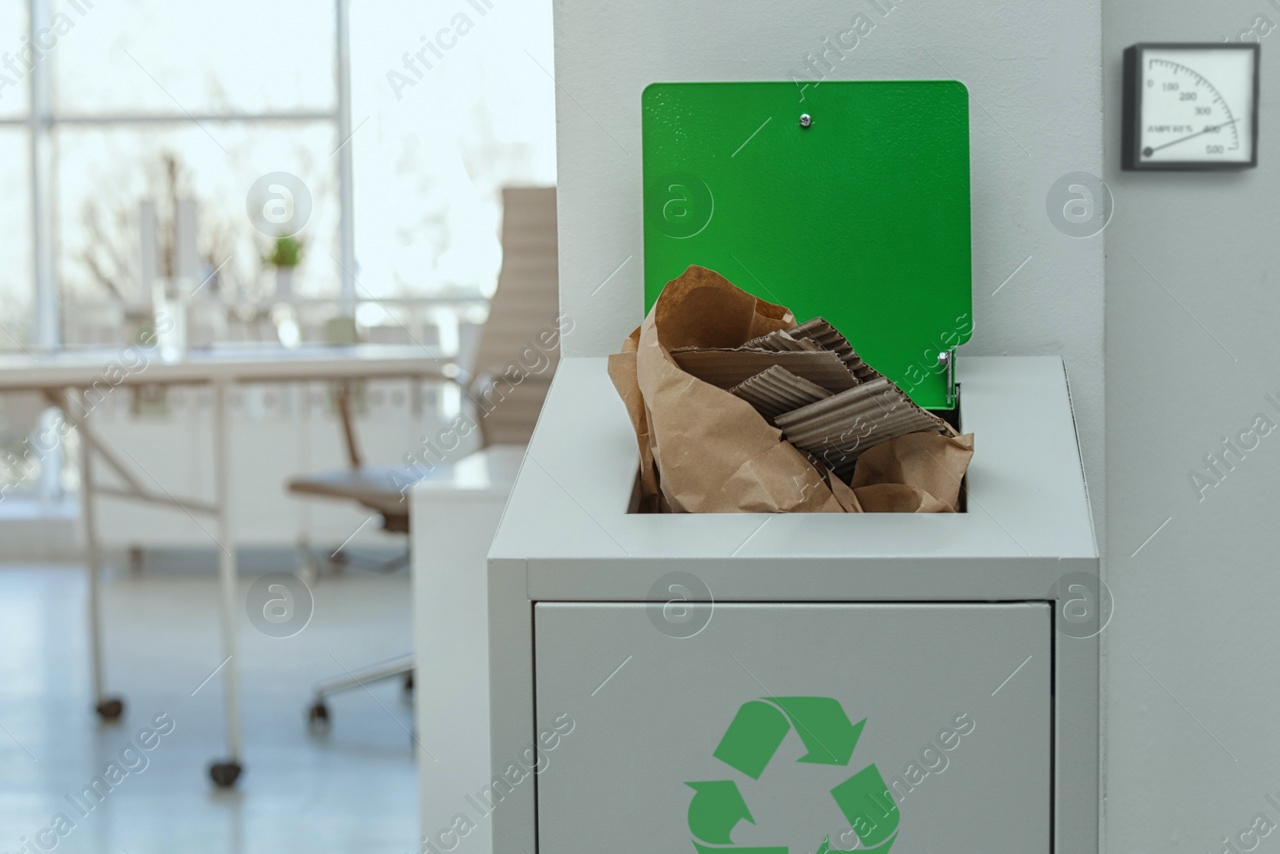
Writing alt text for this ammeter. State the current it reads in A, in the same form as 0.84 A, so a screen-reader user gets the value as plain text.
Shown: 400 A
